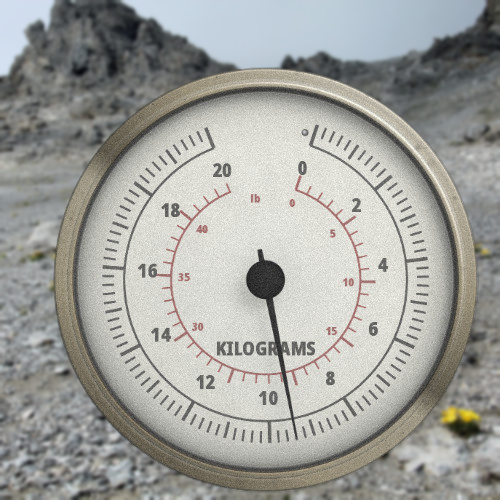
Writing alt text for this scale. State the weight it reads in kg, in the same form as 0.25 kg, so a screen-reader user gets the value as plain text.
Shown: 9.4 kg
